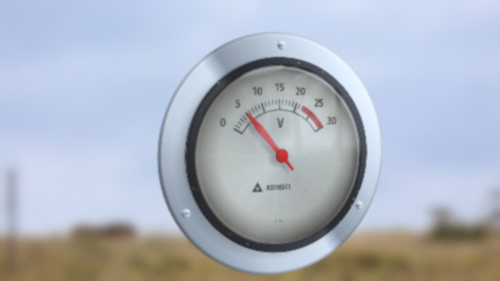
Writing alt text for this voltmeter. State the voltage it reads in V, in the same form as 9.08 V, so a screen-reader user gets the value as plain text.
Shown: 5 V
